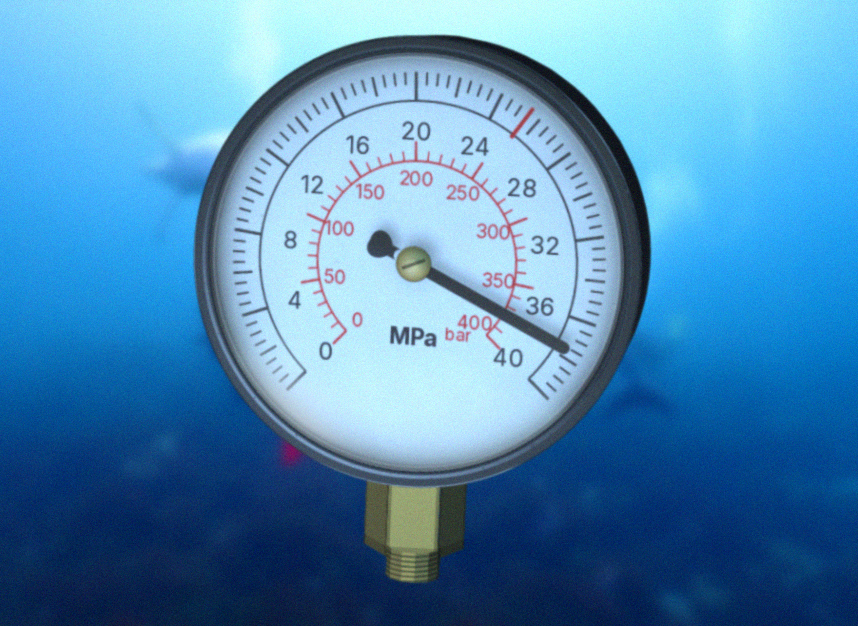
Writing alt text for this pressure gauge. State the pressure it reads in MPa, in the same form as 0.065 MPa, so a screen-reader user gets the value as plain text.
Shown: 37.5 MPa
